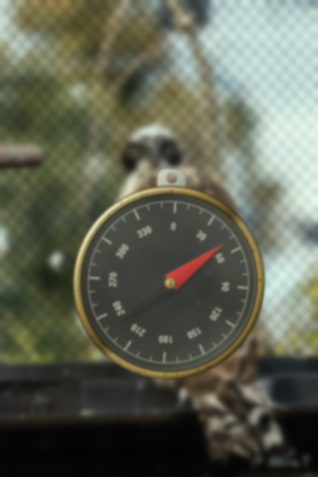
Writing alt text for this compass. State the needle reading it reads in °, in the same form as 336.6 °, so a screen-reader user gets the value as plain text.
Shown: 50 °
